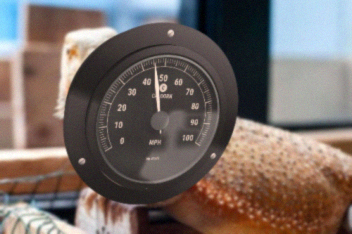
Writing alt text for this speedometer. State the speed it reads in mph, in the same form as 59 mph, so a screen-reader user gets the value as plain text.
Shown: 45 mph
